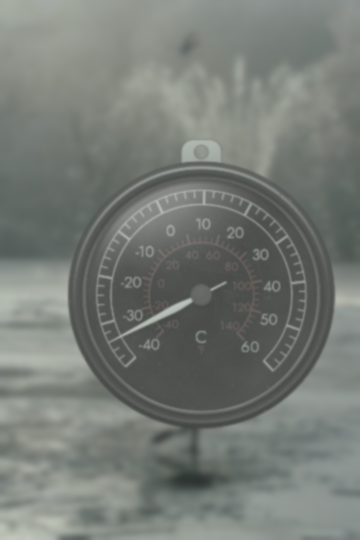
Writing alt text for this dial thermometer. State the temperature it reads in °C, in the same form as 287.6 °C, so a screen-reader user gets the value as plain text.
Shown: -34 °C
